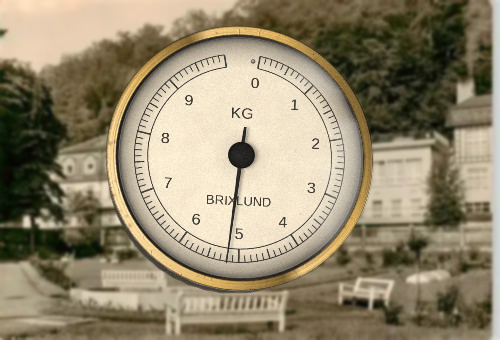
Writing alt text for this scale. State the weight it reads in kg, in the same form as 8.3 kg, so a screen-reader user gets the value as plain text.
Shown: 5.2 kg
